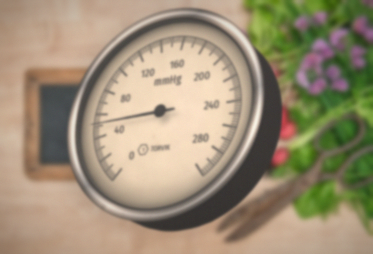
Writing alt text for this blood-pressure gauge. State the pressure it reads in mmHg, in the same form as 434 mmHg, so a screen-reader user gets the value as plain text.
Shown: 50 mmHg
